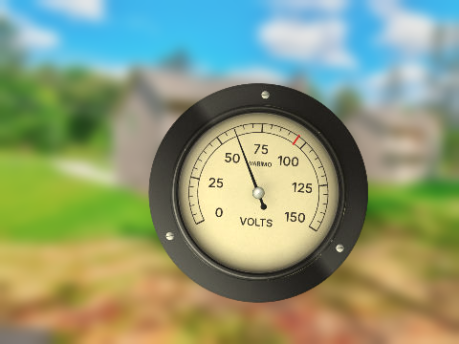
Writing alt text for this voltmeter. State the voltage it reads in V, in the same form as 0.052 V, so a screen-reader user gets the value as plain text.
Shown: 60 V
